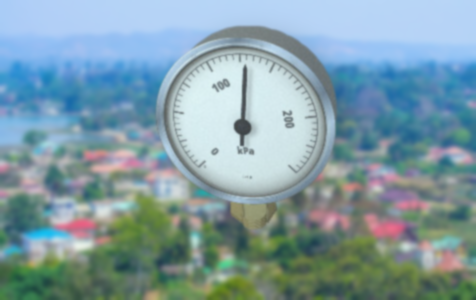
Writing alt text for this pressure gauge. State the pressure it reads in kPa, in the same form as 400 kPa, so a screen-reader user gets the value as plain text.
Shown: 130 kPa
